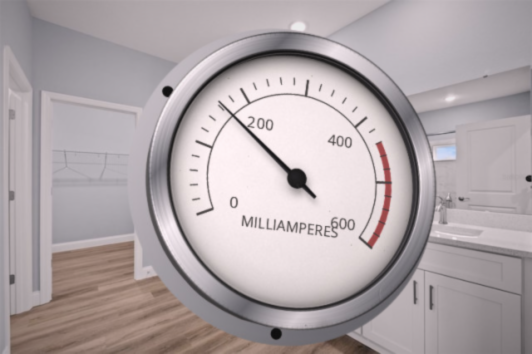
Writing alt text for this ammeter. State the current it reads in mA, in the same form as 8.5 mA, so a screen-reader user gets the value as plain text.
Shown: 160 mA
